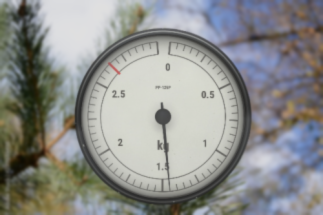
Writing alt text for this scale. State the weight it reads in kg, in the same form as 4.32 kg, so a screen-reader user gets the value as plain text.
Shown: 1.45 kg
